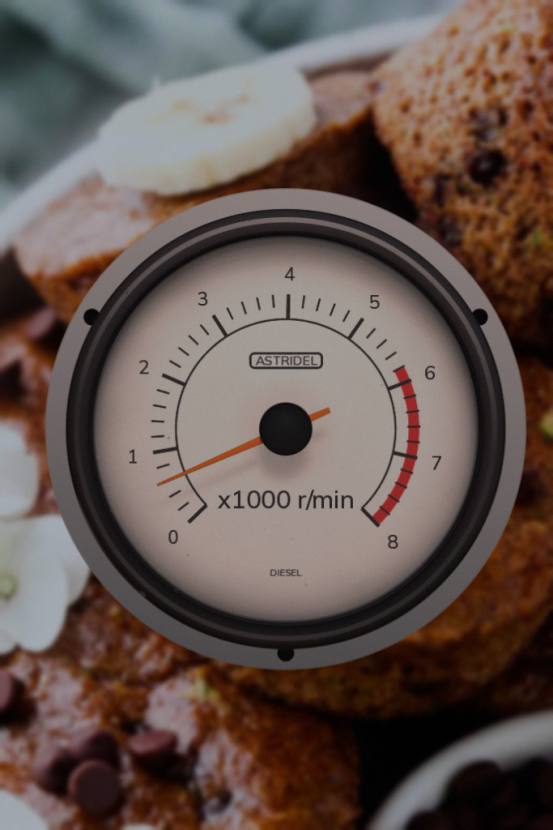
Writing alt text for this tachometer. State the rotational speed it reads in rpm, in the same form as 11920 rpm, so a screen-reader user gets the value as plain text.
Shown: 600 rpm
